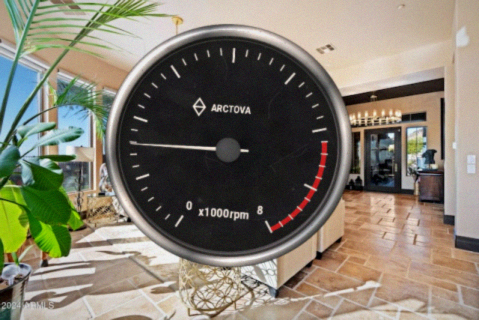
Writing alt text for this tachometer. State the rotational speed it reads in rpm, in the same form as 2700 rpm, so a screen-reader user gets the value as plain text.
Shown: 1600 rpm
